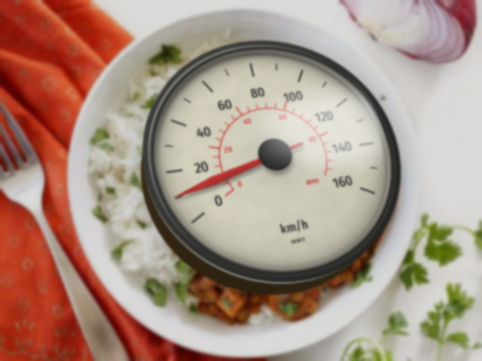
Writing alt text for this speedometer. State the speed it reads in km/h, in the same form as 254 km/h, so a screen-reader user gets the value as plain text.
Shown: 10 km/h
